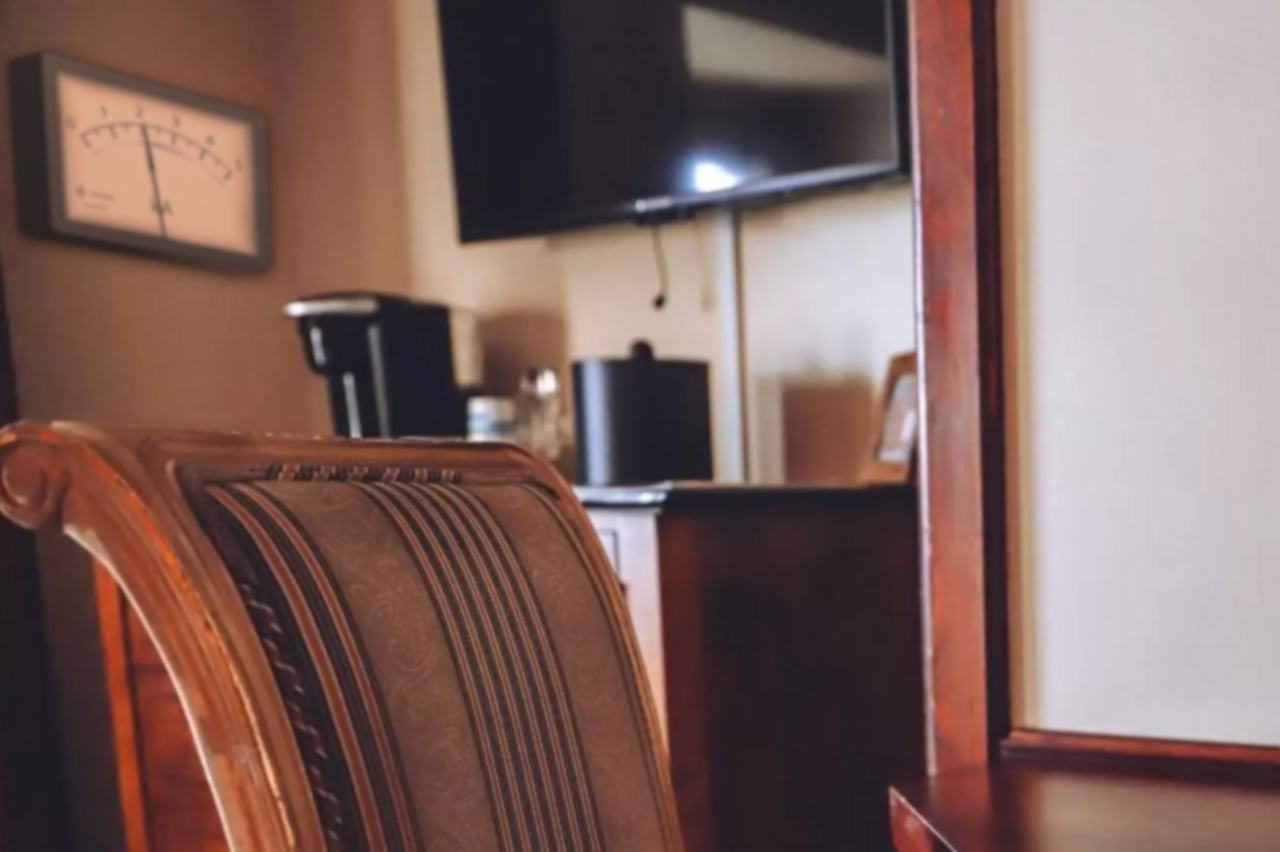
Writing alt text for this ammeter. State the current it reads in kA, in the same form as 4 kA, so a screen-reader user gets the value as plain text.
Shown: 2 kA
